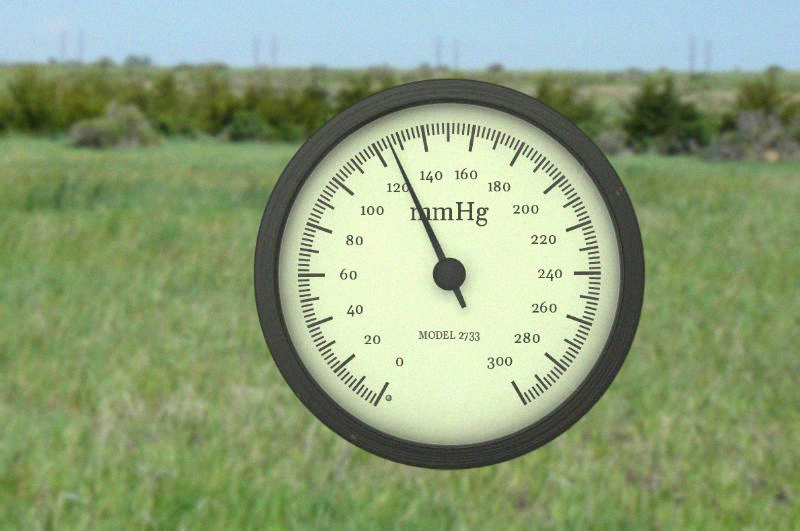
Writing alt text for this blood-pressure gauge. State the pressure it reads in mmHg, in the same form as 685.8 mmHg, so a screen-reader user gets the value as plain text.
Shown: 126 mmHg
